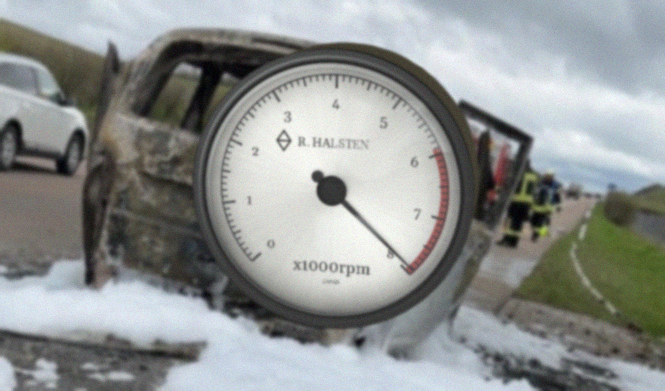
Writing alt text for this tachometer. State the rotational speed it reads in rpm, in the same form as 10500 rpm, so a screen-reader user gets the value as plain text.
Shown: 7900 rpm
